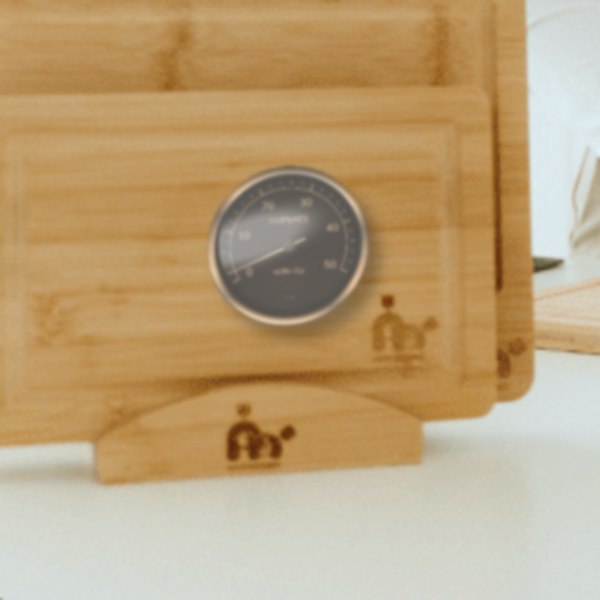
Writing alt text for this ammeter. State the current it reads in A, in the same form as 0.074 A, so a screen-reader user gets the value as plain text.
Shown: 2 A
